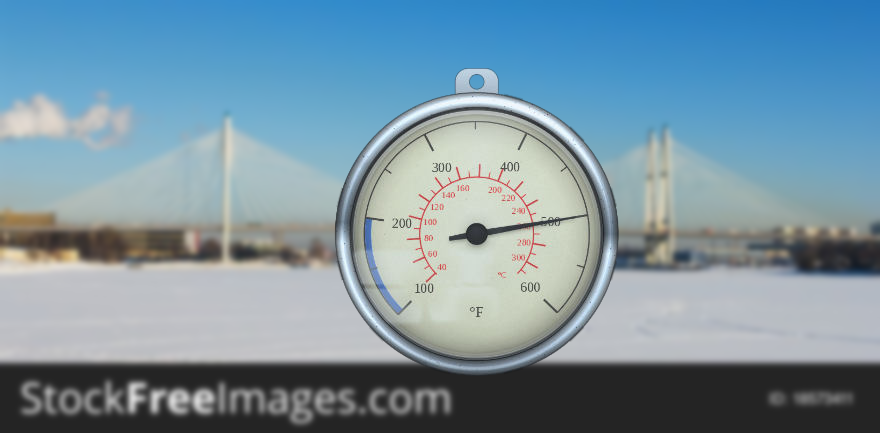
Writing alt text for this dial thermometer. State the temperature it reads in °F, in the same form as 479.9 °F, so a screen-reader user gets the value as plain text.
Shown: 500 °F
